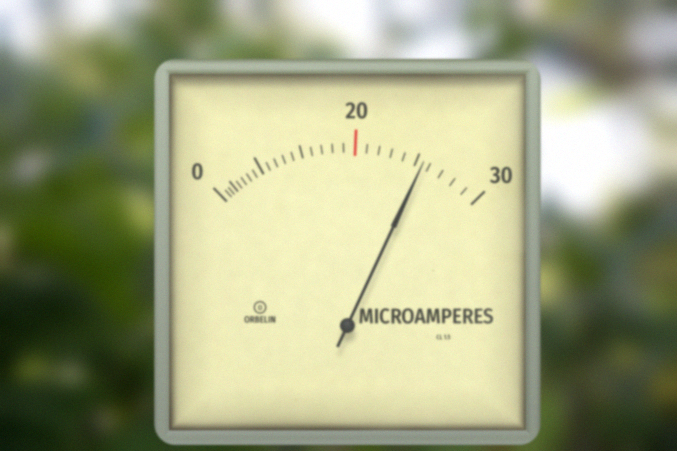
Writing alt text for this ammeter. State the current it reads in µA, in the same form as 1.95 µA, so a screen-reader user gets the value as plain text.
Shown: 25.5 µA
